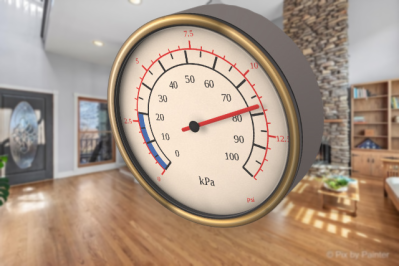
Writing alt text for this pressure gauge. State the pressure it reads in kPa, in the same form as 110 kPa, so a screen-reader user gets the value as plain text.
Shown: 77.5 kPa
